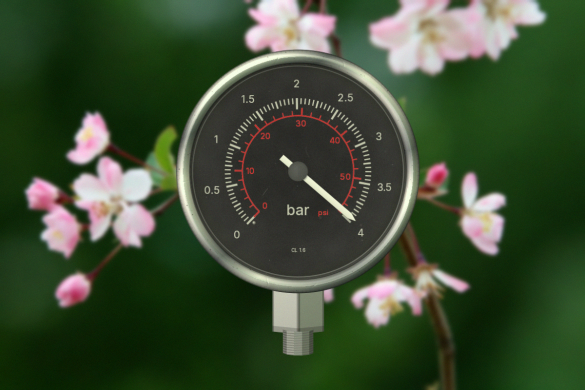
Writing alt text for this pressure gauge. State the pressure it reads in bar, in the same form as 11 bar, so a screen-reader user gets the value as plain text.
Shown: 3.95 bar
